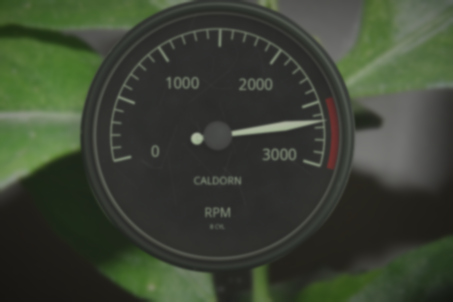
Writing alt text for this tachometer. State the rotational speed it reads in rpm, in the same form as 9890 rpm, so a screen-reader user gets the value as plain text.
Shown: 2650 rpm
